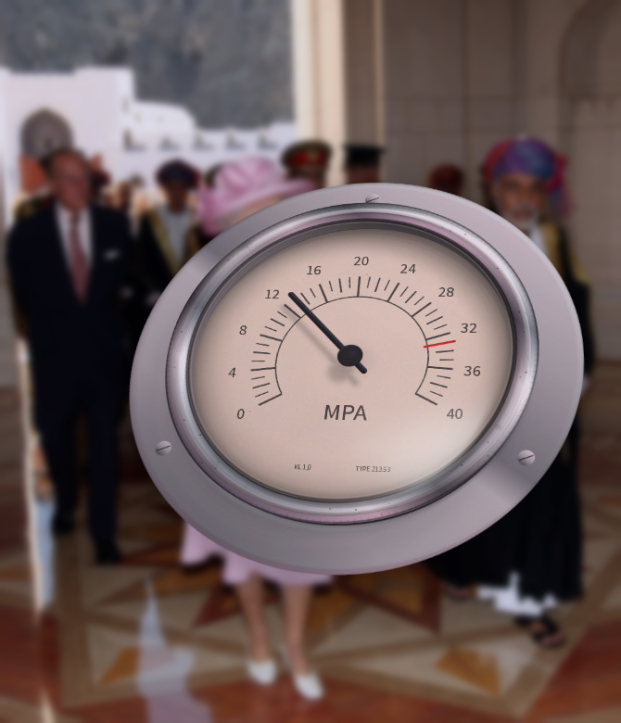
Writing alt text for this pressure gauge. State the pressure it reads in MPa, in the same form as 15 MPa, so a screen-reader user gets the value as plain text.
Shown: 13 MPa
